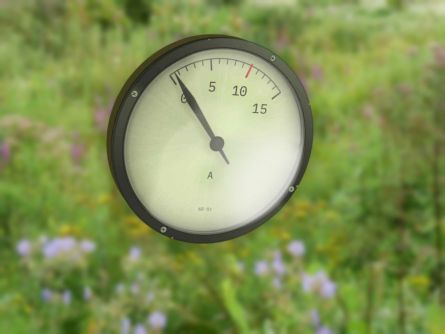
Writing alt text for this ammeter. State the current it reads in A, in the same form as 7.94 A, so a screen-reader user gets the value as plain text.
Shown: 0.5 A
